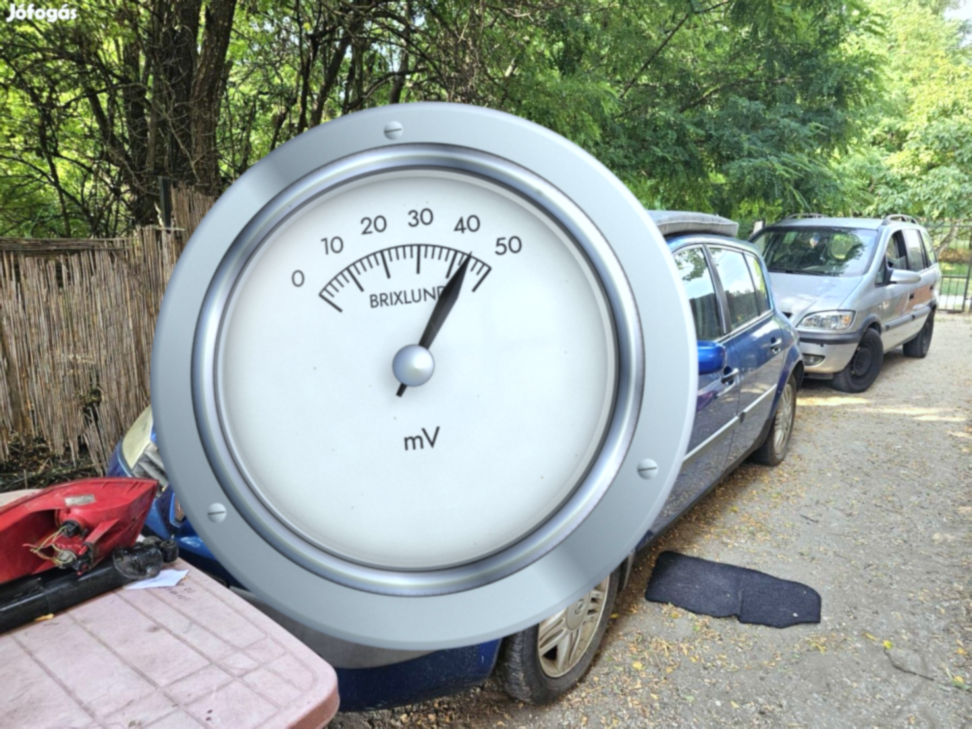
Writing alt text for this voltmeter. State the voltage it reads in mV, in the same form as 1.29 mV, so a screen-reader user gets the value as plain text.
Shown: 44 mV
